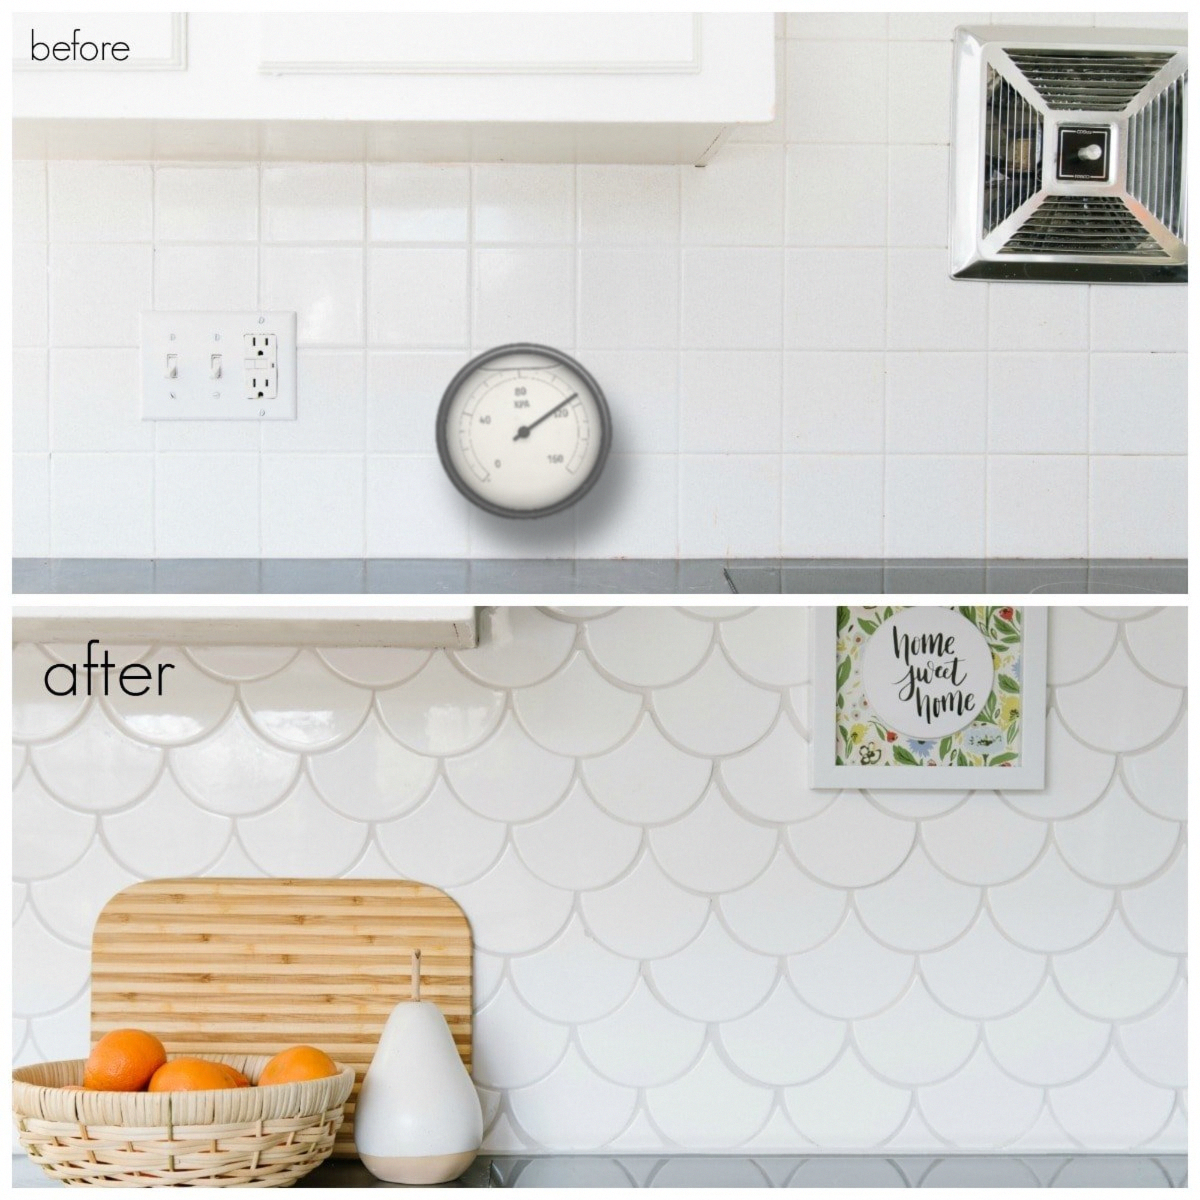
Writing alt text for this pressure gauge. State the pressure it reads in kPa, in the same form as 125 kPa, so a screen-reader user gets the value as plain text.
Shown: 115 kPa
